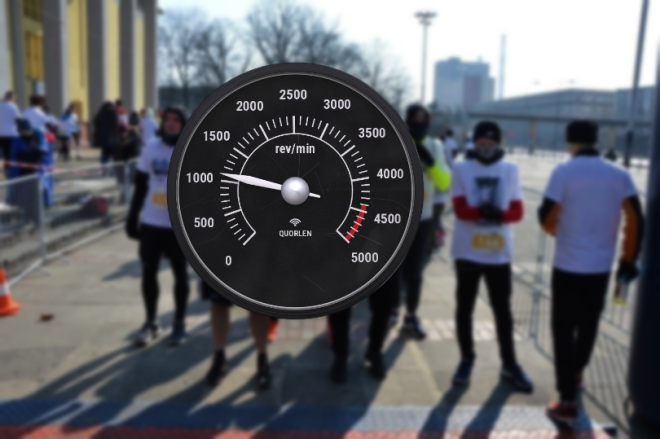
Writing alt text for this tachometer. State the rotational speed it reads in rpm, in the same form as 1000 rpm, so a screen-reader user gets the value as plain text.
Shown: 1100 rpm
